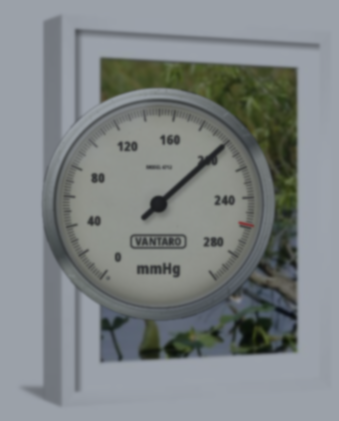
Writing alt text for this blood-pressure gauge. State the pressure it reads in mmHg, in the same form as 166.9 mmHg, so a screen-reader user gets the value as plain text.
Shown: 200 mmHg
